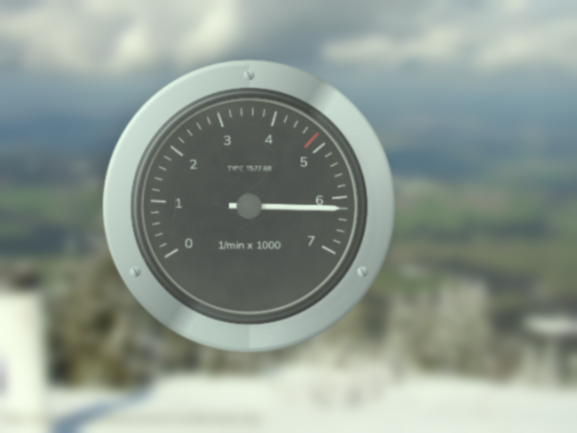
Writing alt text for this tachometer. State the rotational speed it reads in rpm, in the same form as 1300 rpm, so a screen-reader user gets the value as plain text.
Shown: 6200 rpm
